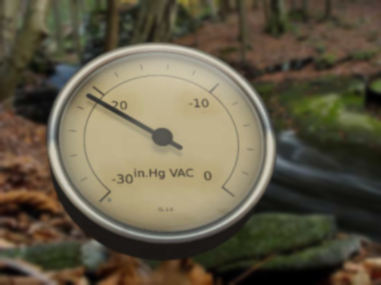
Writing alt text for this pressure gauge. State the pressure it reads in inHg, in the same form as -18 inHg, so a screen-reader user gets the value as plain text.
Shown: -21 inHg
